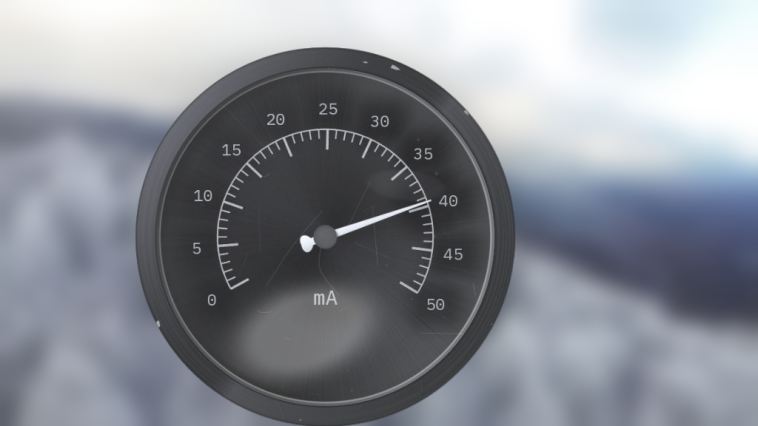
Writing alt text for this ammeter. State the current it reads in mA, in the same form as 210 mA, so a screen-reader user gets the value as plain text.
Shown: 39.5 mA
